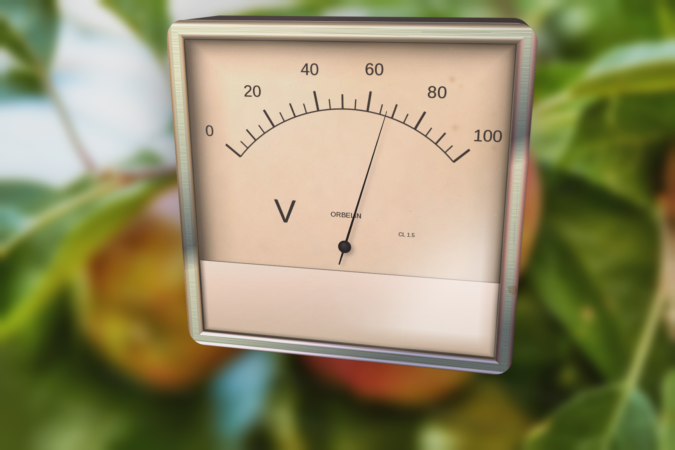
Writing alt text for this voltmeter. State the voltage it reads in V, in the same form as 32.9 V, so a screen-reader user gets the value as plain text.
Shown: 67.5 V
